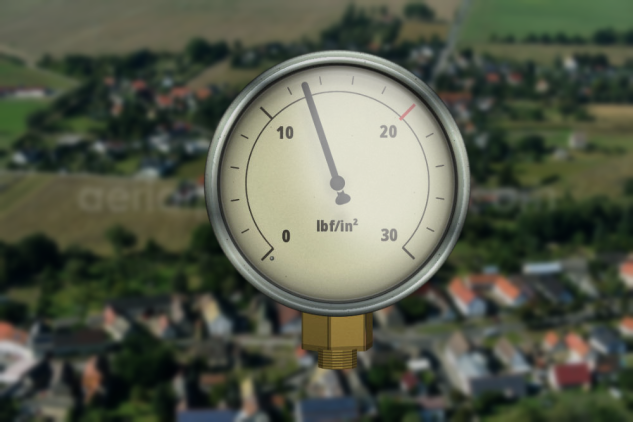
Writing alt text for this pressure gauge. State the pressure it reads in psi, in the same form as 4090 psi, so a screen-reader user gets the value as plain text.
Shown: 13 psi
